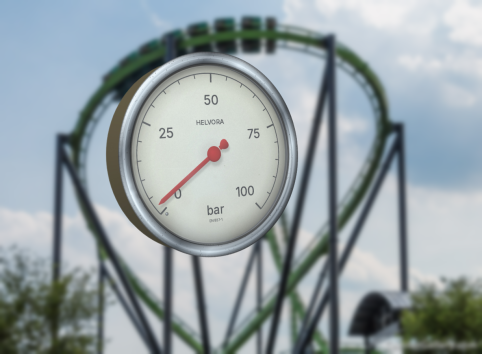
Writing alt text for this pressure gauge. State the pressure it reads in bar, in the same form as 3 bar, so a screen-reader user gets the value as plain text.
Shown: 2.5 bar
